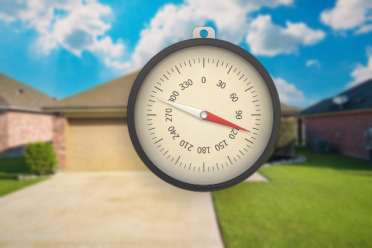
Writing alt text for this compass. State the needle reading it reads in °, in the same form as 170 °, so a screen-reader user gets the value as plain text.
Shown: 110 °
